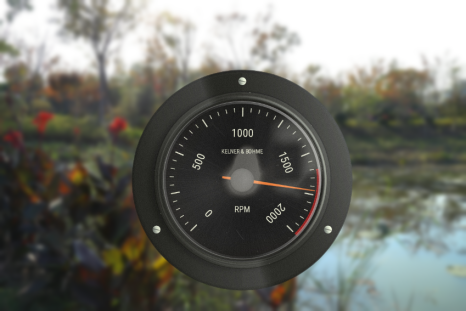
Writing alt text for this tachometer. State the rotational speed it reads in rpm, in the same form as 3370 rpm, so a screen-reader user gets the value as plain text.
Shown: 1725 rpm
